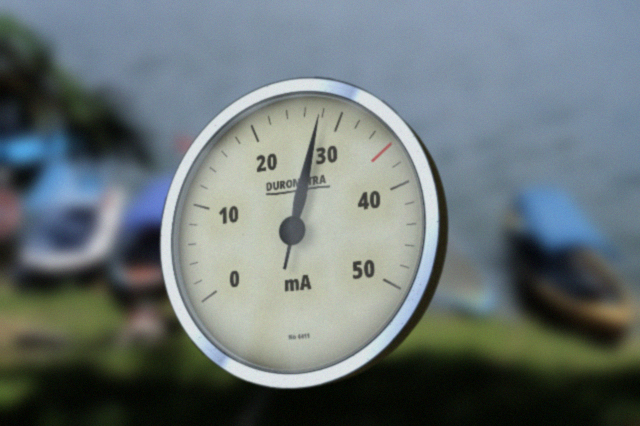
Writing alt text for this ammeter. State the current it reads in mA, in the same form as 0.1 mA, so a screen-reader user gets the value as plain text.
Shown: 28 mA
